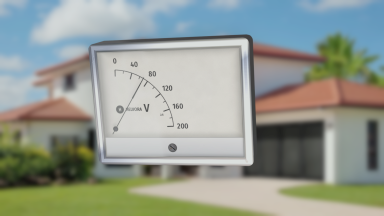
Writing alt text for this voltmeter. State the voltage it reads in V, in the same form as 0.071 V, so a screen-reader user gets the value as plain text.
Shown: 70 V
